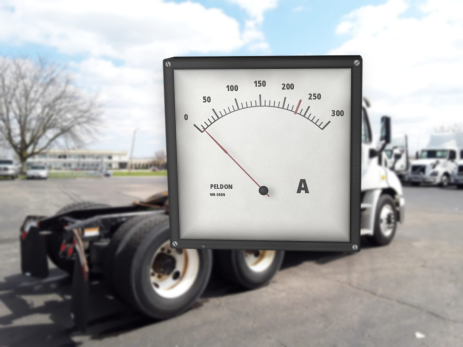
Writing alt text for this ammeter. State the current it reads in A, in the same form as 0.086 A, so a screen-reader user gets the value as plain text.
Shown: 10 A
